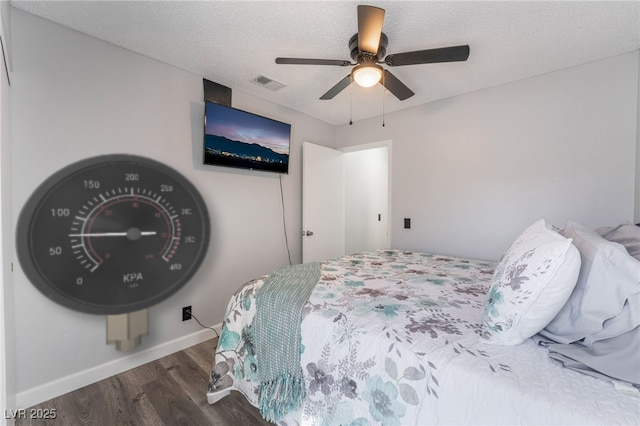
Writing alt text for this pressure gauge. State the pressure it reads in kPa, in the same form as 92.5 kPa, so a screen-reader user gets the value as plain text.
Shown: 70 kPa
